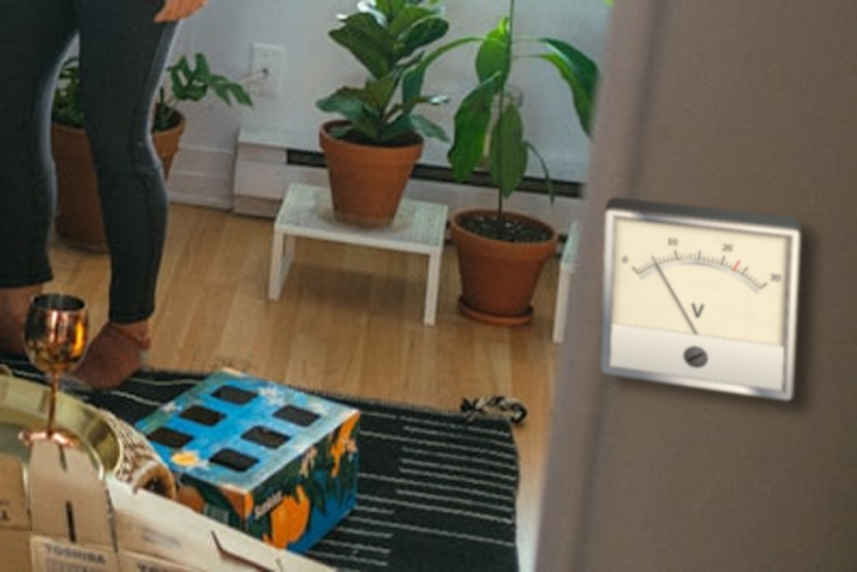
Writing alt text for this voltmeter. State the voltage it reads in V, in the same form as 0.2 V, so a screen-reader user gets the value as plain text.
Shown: 5 V
